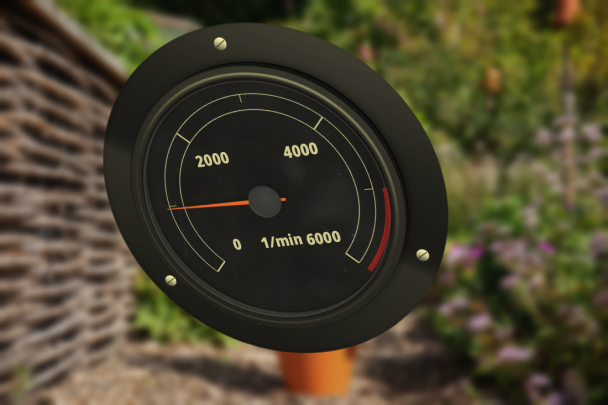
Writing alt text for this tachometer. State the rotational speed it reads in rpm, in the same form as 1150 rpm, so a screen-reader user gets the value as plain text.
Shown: 1000 rpm
